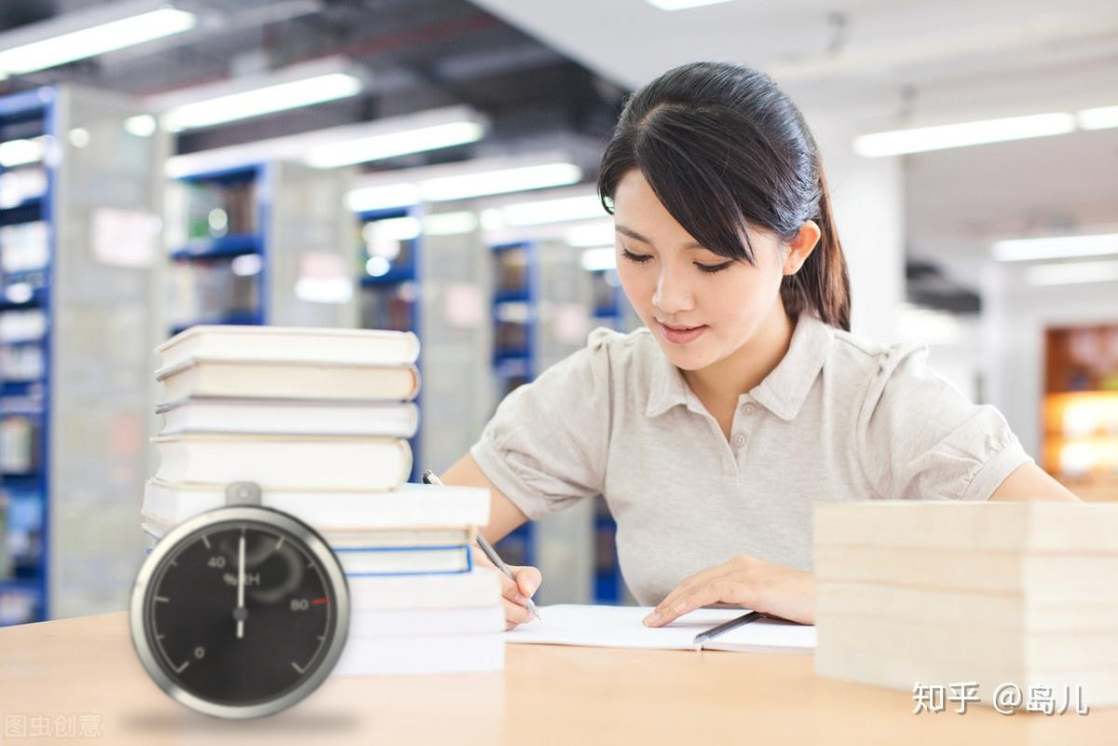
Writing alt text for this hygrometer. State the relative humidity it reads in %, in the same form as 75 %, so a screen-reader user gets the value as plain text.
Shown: 50 %
